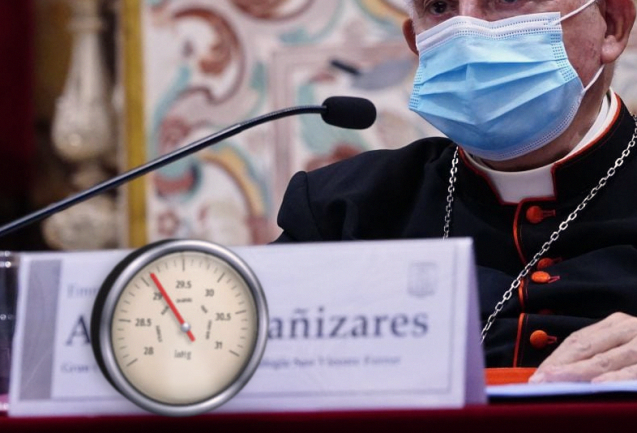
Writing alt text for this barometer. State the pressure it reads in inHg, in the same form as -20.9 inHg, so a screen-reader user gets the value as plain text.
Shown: 29.1 inHg
